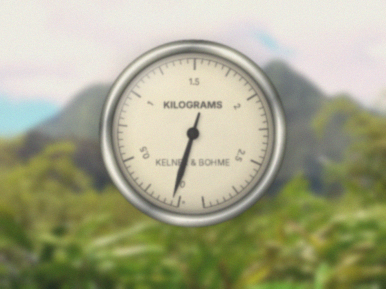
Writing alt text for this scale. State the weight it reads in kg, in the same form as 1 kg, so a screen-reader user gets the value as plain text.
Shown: 0.05 kg
